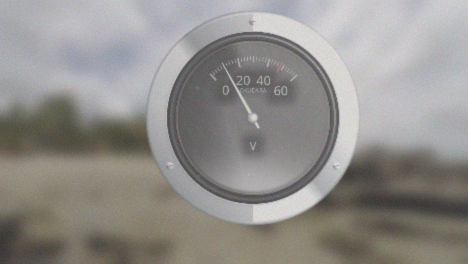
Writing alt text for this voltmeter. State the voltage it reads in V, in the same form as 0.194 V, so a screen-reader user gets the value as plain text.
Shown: 10 V
